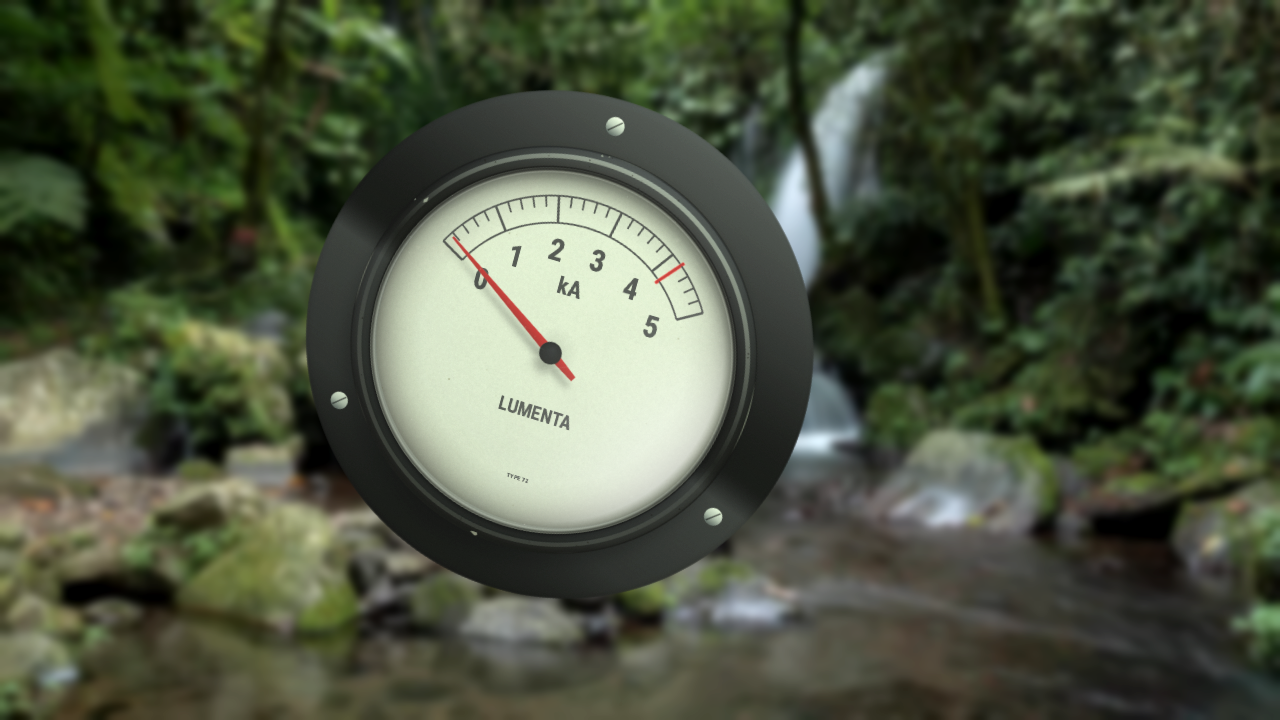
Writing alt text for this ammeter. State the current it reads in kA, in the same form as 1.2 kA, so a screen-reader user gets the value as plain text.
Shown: 0.2 kA
